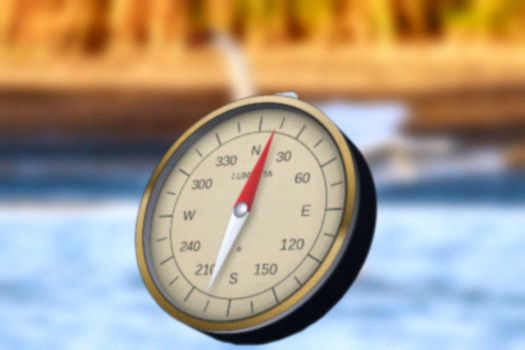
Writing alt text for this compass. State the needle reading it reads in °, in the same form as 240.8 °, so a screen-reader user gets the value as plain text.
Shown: 15 °
